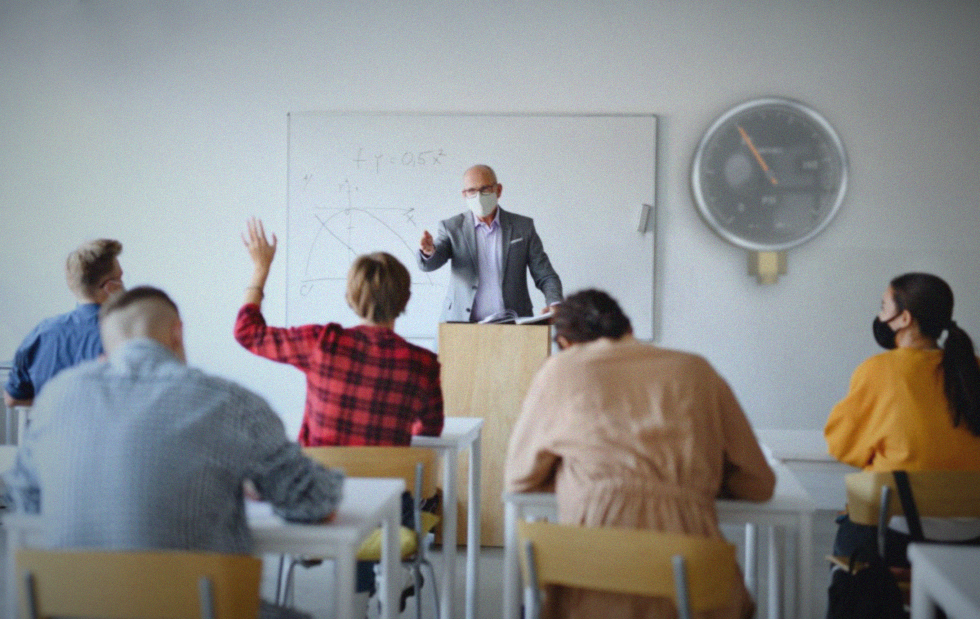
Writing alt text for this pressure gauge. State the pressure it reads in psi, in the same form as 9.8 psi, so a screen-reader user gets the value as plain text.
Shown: 80 psi
